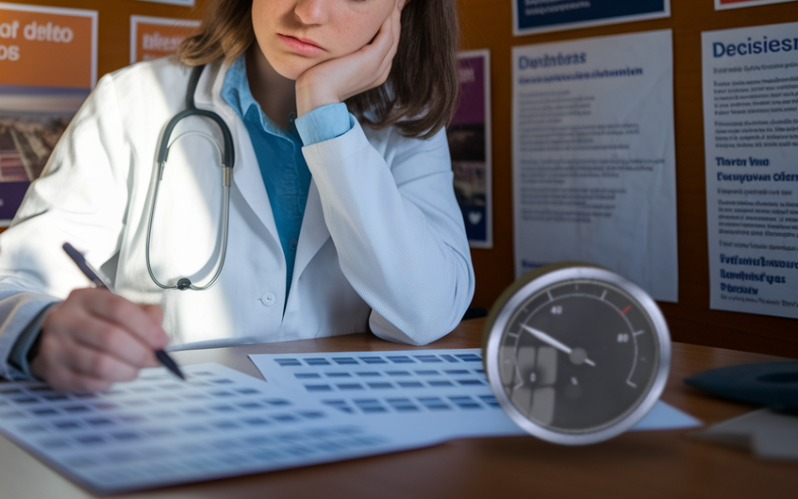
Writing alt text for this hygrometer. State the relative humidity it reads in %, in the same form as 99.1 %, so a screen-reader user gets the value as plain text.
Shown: 25 %
